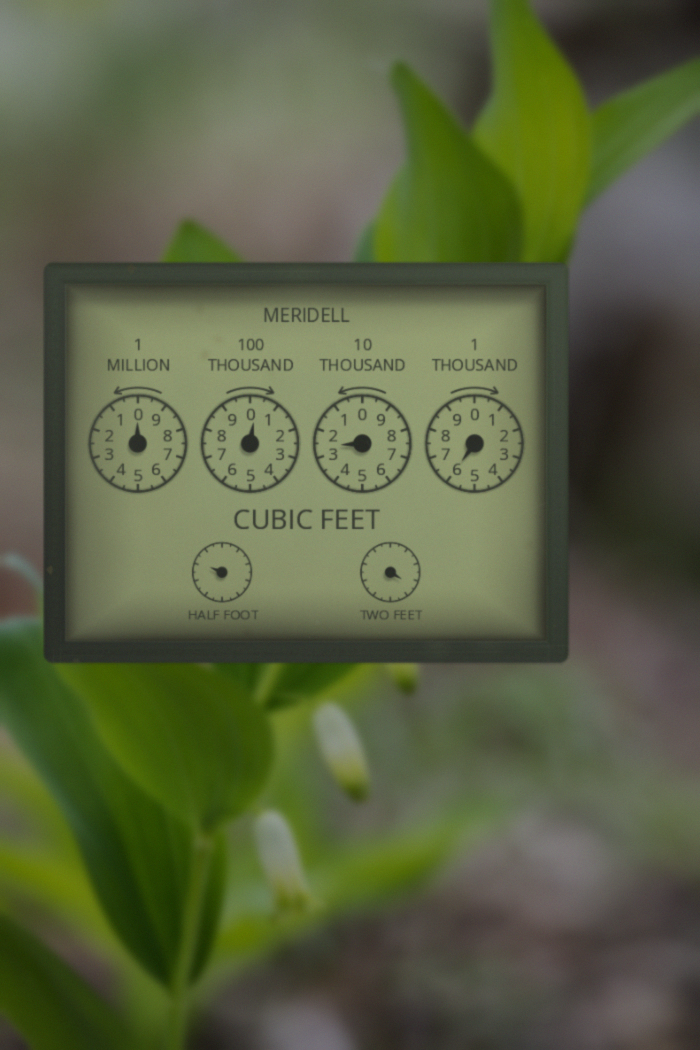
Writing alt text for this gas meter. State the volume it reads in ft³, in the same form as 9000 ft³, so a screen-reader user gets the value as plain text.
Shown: 2600 ft³
